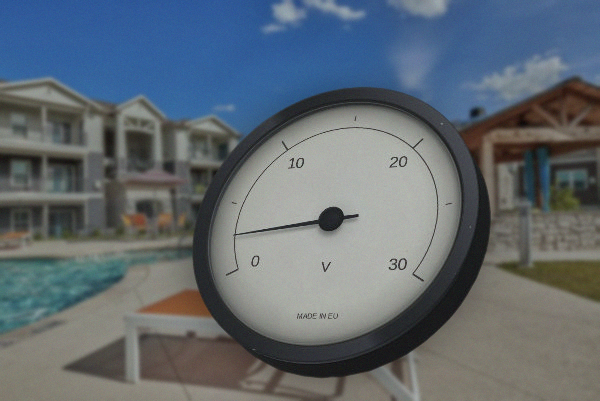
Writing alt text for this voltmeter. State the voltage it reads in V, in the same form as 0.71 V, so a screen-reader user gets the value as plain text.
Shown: 2.5 V
